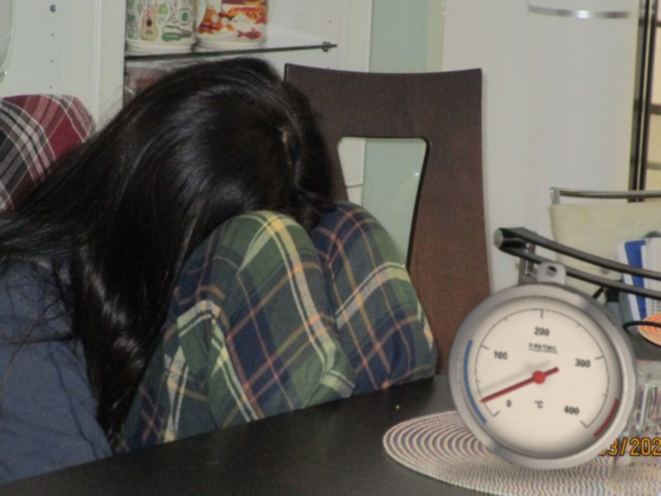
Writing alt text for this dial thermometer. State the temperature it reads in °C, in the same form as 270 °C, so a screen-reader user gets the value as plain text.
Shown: 25 °C
